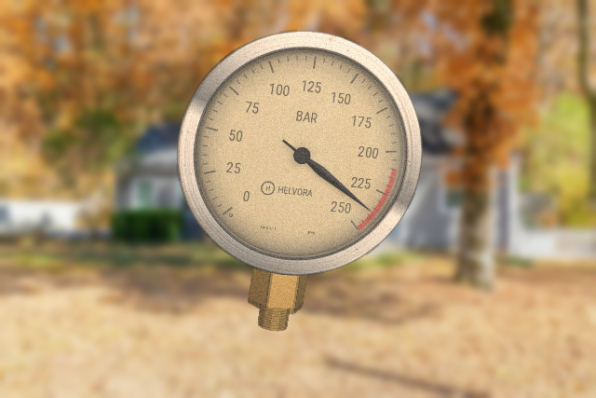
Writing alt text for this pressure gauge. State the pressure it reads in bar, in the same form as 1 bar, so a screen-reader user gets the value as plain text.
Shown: 237.5 bar
